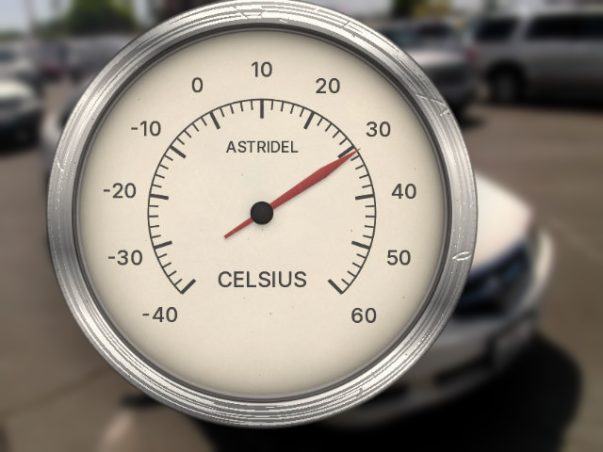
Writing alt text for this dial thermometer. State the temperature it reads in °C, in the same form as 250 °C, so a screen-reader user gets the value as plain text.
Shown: 31 °C
